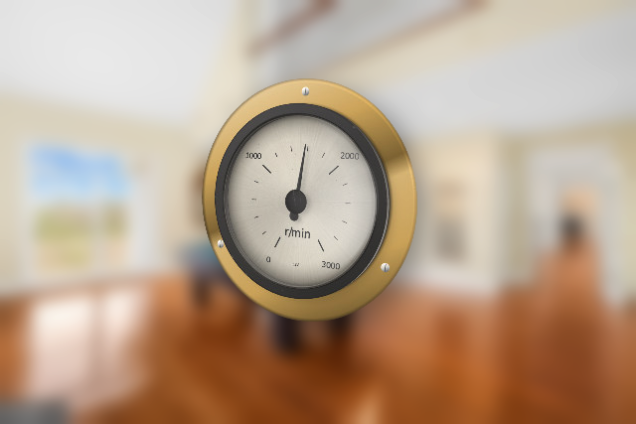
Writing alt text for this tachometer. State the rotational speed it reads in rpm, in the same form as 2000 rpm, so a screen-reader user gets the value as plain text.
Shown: 1600 rpm
